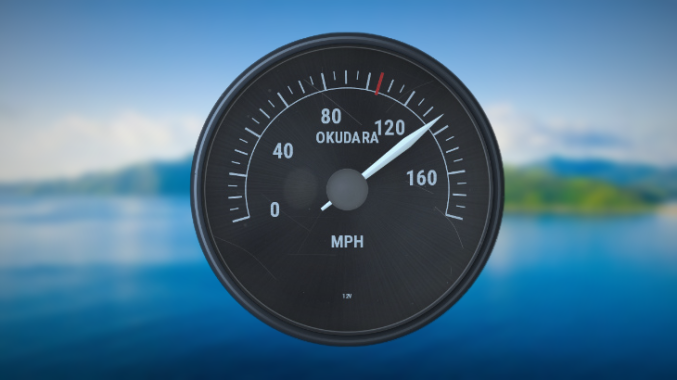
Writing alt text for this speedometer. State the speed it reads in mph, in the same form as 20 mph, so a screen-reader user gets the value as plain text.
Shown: 135 mph
